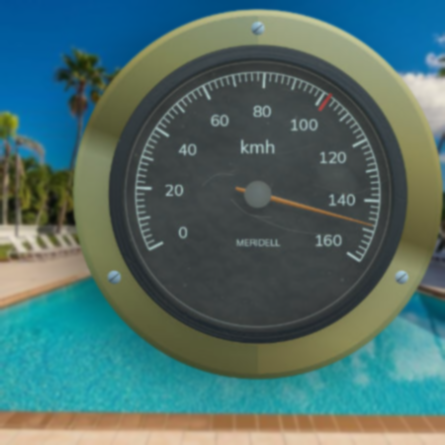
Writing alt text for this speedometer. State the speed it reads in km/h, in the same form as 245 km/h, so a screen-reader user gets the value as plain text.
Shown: 148 km/h
